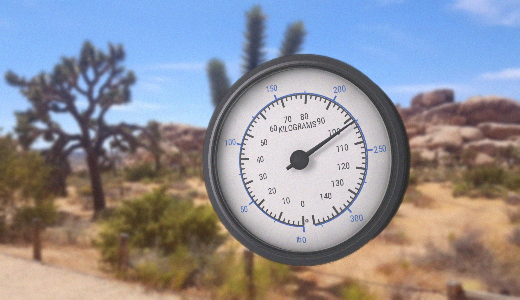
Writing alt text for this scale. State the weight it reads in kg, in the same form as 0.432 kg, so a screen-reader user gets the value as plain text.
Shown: 102 kg
